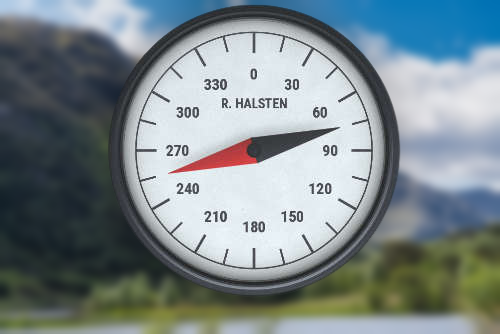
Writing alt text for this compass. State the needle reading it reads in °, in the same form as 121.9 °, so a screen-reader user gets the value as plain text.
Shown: 255 °
